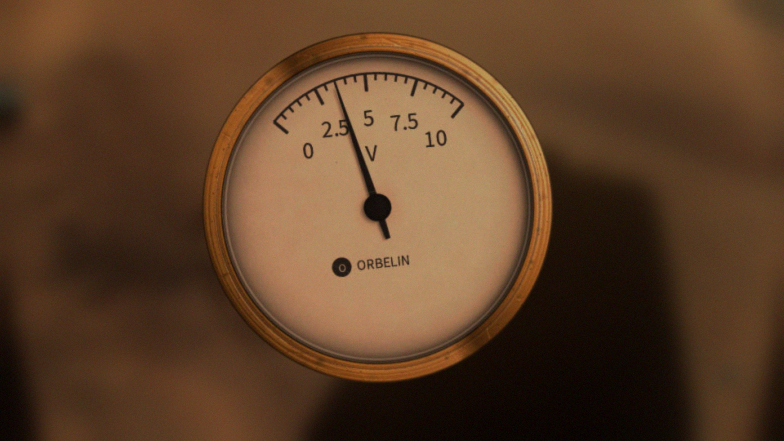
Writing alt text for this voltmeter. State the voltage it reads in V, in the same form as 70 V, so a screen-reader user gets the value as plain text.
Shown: 3.5 V
